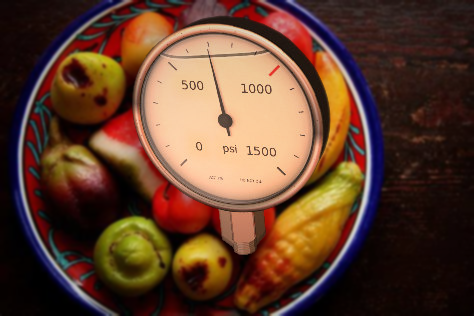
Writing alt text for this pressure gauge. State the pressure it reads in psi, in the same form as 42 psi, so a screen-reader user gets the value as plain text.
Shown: 700 psi
